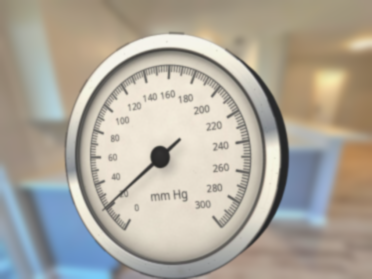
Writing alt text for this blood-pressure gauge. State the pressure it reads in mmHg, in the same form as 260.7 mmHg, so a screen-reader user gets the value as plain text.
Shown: 20 mmHg
